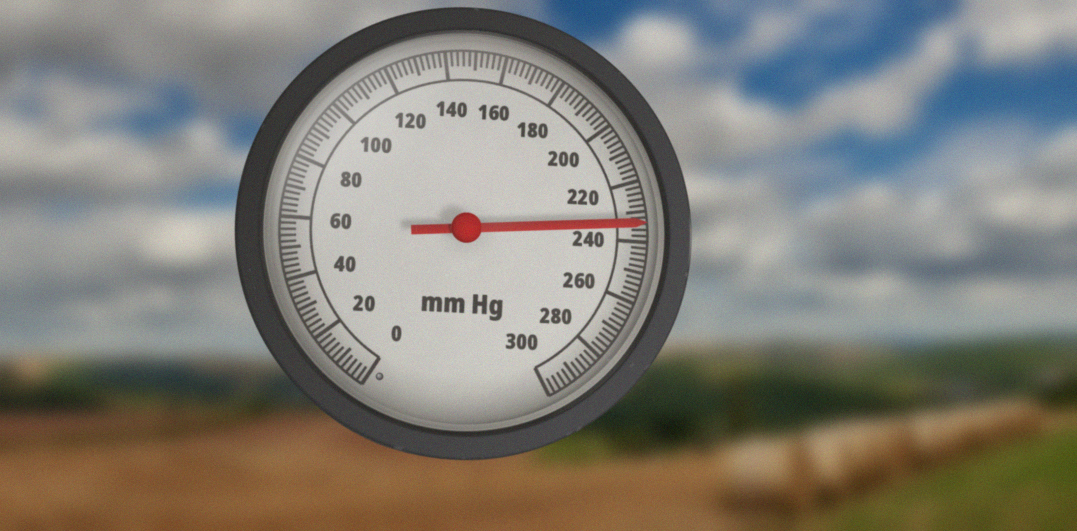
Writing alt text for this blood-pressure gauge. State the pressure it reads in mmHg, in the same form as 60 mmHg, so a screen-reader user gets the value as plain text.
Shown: 234 mmHg
